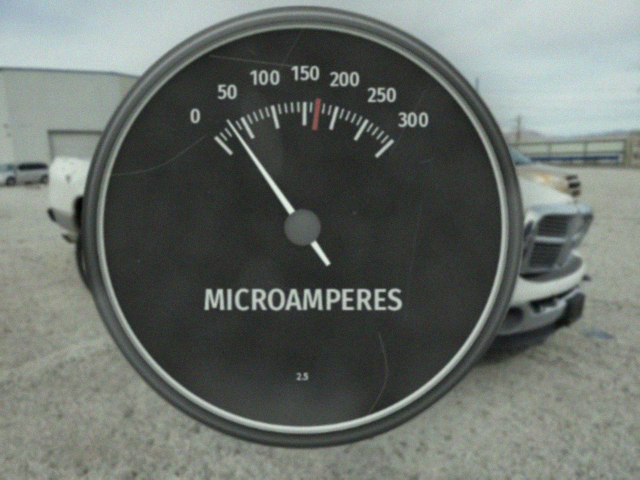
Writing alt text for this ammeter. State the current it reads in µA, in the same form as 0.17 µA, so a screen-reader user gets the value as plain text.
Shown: 30 µA
